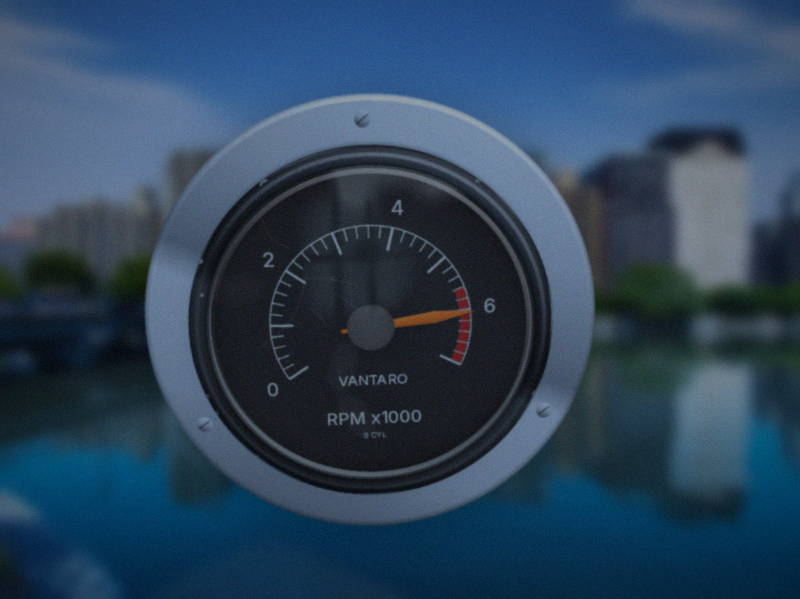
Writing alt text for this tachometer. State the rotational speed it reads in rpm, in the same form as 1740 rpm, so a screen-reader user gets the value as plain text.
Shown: 6000 rpm
